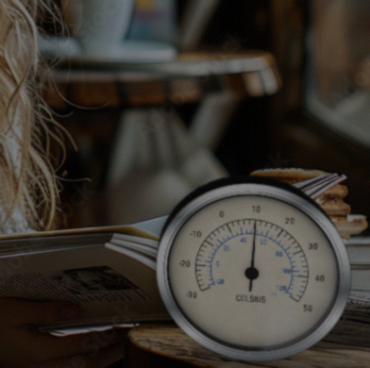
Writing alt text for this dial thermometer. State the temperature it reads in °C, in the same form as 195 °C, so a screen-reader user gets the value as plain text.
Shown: 10 °C
